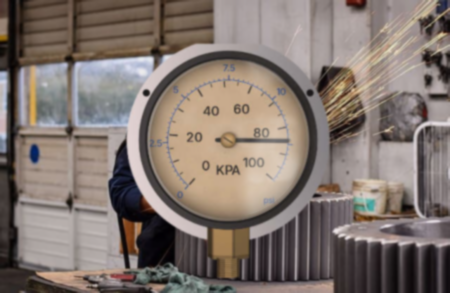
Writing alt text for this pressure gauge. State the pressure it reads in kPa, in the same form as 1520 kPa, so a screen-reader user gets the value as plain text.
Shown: 85 kPa
